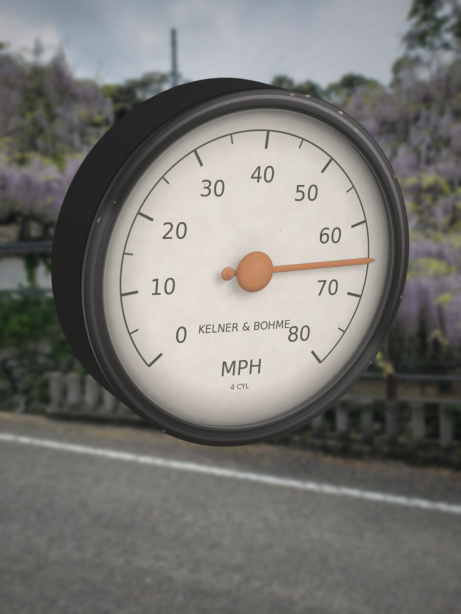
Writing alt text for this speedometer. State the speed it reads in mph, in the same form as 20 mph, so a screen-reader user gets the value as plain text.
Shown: 65 mph
